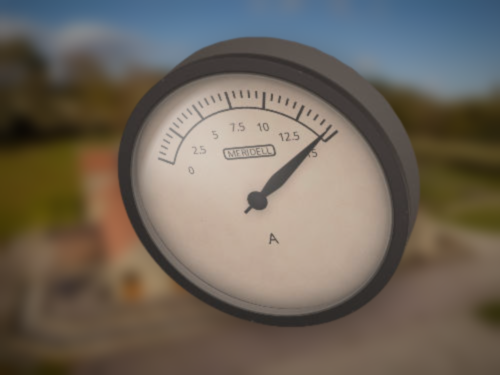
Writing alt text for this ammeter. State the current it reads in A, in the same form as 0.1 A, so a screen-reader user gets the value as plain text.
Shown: 14.5 A
